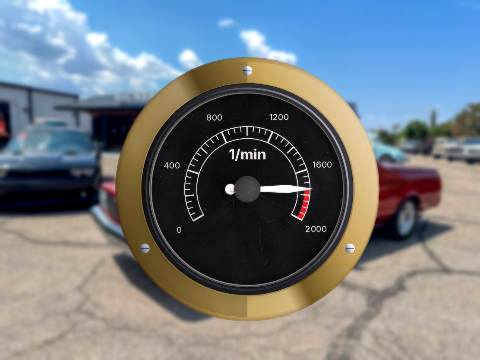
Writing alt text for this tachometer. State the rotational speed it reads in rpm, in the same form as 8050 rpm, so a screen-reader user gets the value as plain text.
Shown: 1750 rpm
